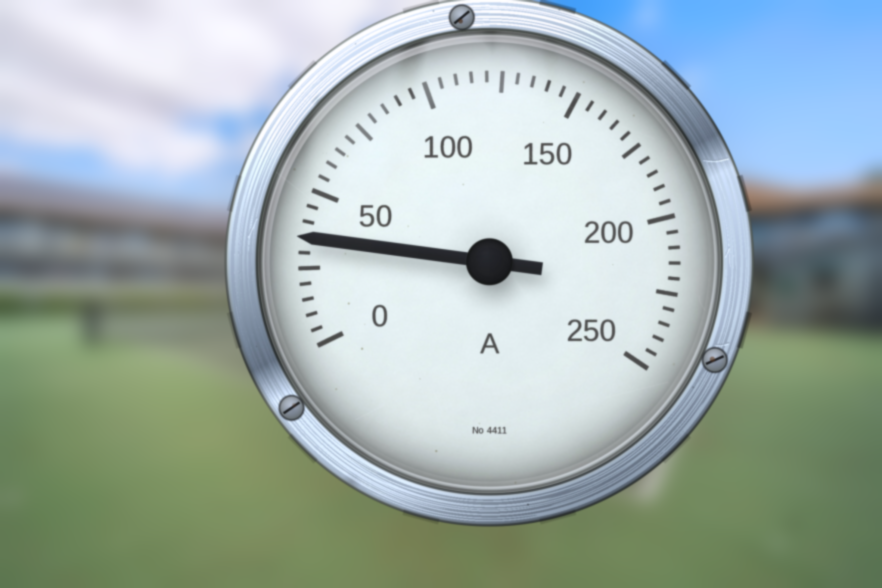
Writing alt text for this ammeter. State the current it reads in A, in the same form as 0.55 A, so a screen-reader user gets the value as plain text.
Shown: 35 A
